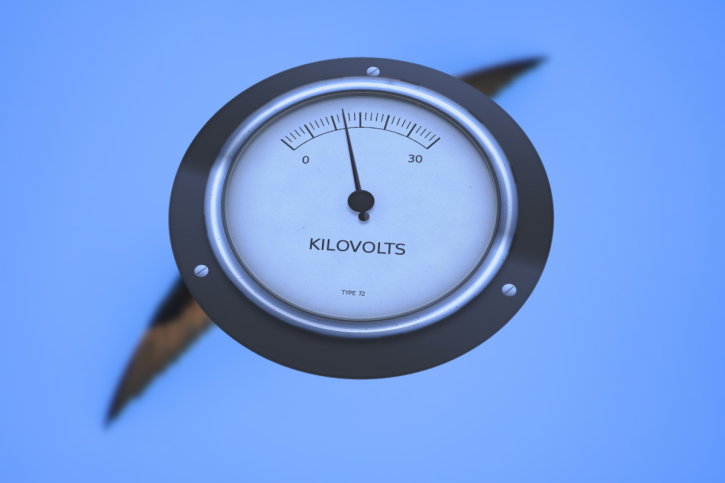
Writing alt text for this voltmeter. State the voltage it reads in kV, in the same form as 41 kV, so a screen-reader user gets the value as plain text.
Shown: 12 kV
